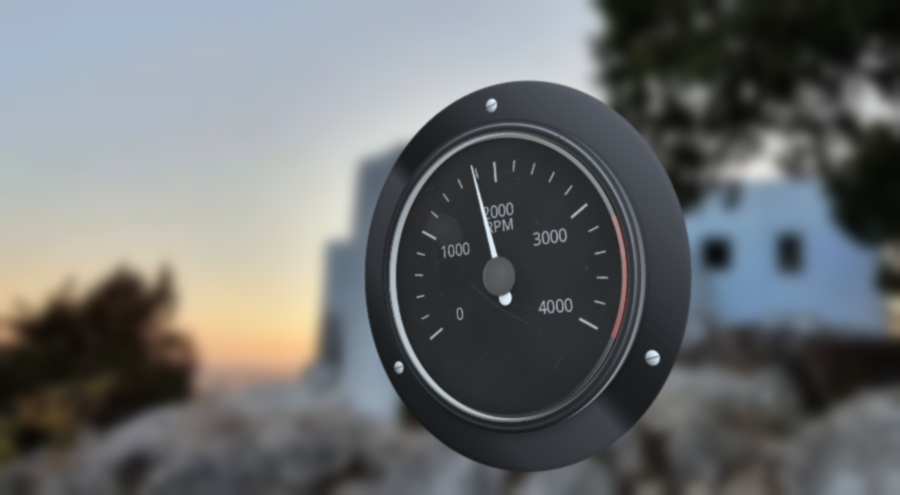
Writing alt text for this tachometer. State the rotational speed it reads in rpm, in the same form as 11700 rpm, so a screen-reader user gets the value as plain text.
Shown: 1800 rpm
